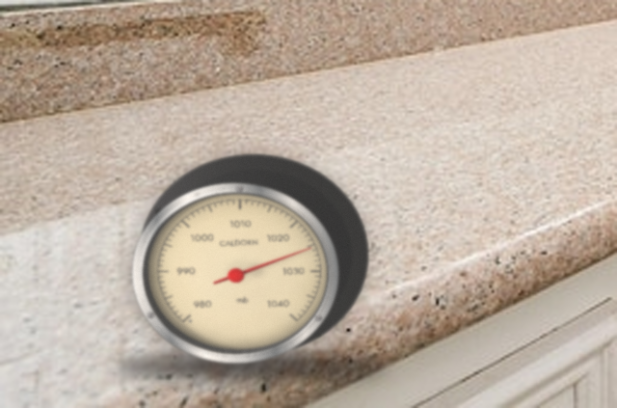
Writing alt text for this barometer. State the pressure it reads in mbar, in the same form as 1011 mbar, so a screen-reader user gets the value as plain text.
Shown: 1025 mbar
